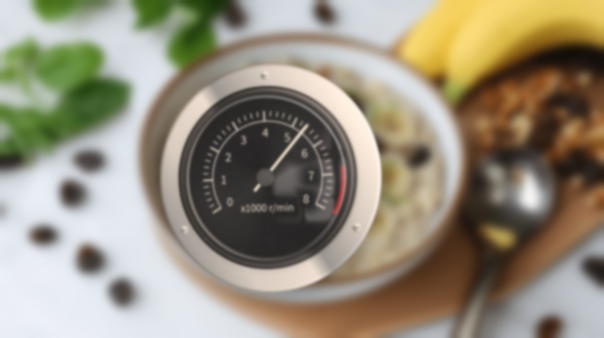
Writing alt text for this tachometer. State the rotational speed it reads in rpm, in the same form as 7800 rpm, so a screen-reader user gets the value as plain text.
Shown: 5400 rpm
